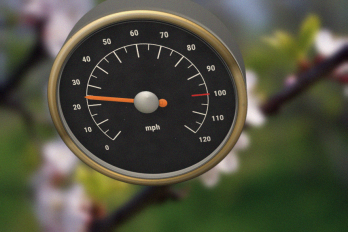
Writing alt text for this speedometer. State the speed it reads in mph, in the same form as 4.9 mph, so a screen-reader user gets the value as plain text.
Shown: 25 mph
